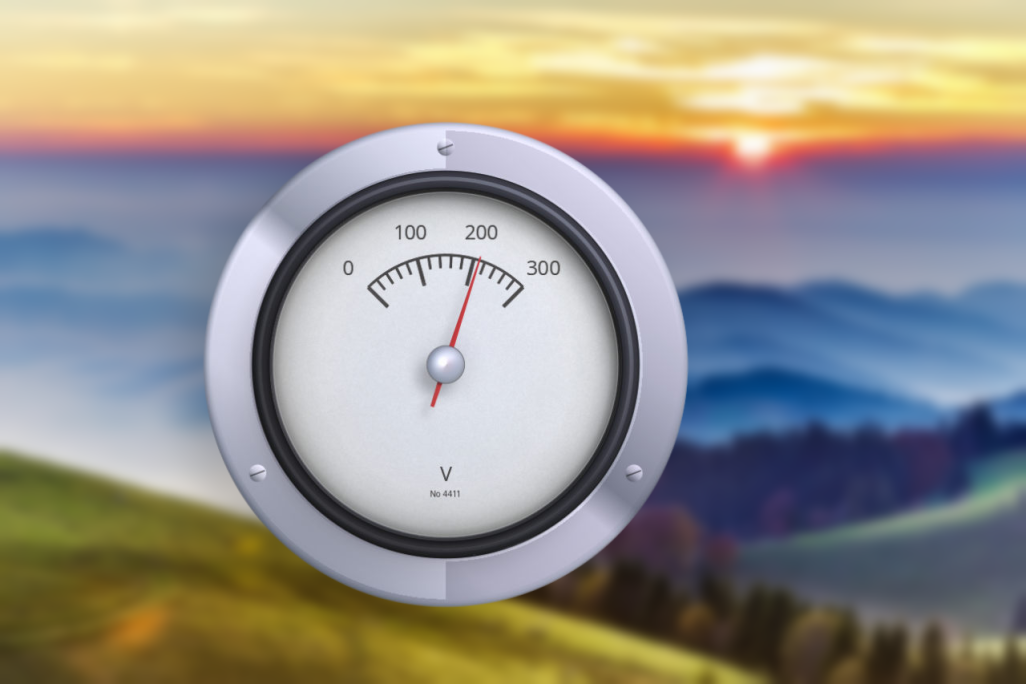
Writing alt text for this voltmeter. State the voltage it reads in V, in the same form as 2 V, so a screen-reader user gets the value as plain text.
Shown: 210 V
